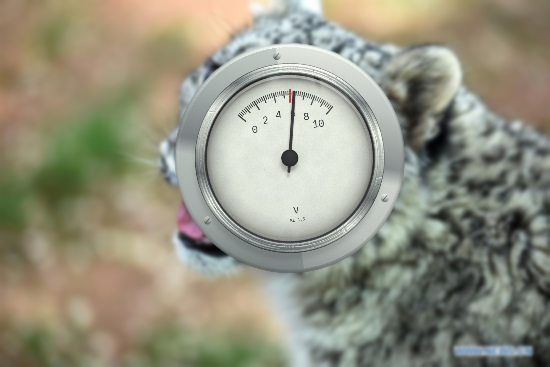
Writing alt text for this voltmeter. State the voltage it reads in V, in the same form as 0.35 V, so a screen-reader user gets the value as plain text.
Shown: 6 V
